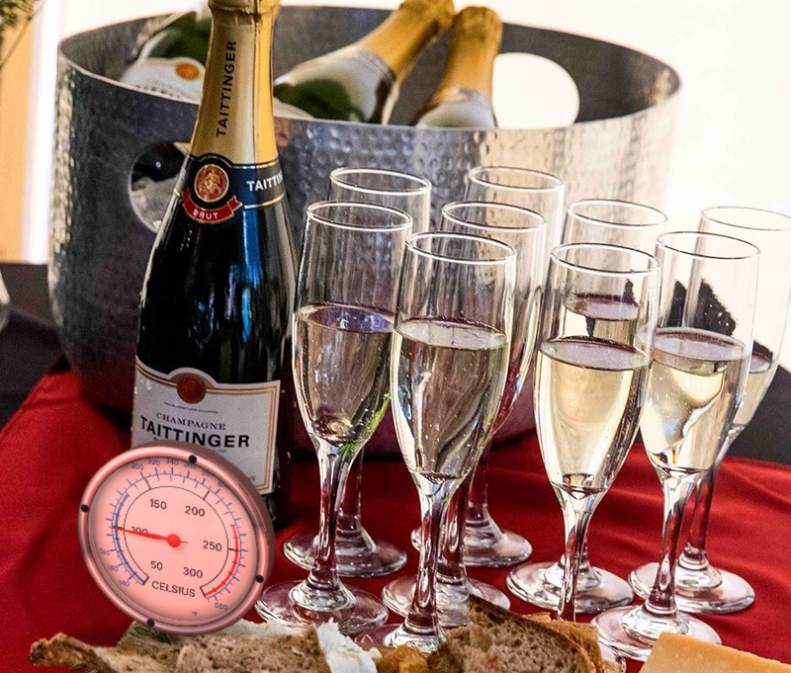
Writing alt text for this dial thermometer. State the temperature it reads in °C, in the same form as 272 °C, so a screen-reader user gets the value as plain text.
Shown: 100 °C
